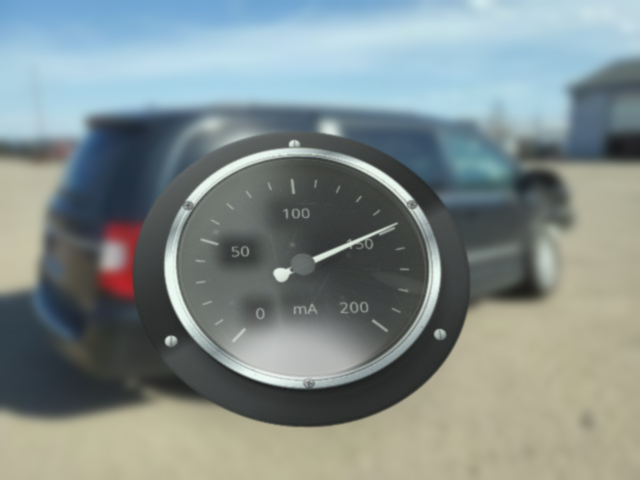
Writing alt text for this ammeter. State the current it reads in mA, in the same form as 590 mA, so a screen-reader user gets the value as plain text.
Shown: 150 mA
